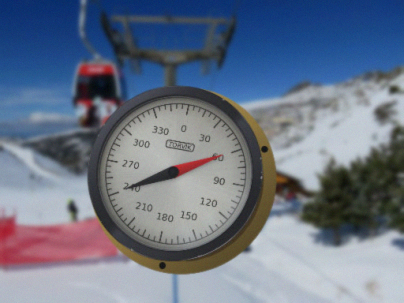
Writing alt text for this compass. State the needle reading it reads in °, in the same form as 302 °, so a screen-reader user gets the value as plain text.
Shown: 60 °
